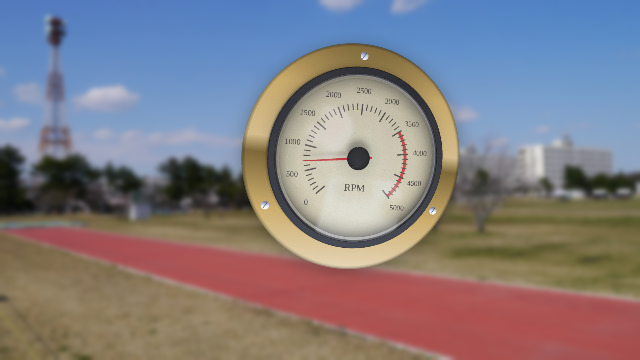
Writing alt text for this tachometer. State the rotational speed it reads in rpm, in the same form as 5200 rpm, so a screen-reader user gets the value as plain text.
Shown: 700 rpm
